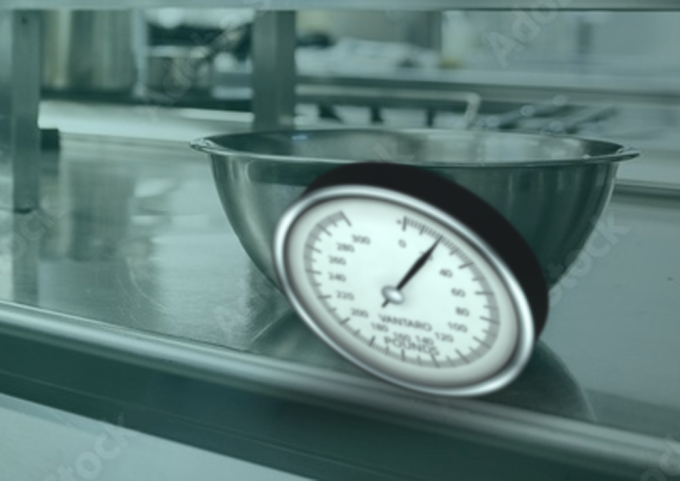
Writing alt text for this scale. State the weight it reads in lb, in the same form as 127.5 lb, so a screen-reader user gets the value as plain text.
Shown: 20 lb
